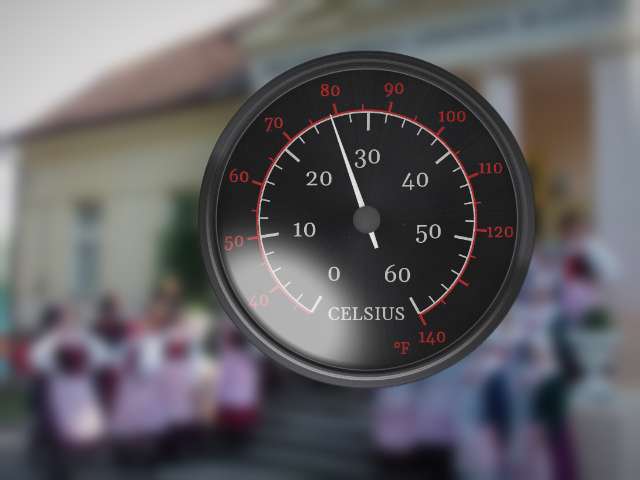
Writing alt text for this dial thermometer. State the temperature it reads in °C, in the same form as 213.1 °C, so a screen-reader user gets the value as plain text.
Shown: 26 °C
